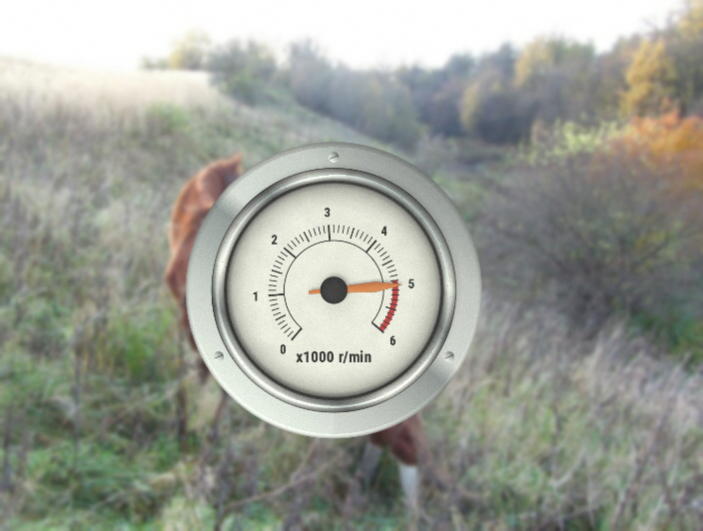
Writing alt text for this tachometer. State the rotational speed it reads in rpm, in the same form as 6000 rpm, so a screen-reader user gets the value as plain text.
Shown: 5000 rpm
